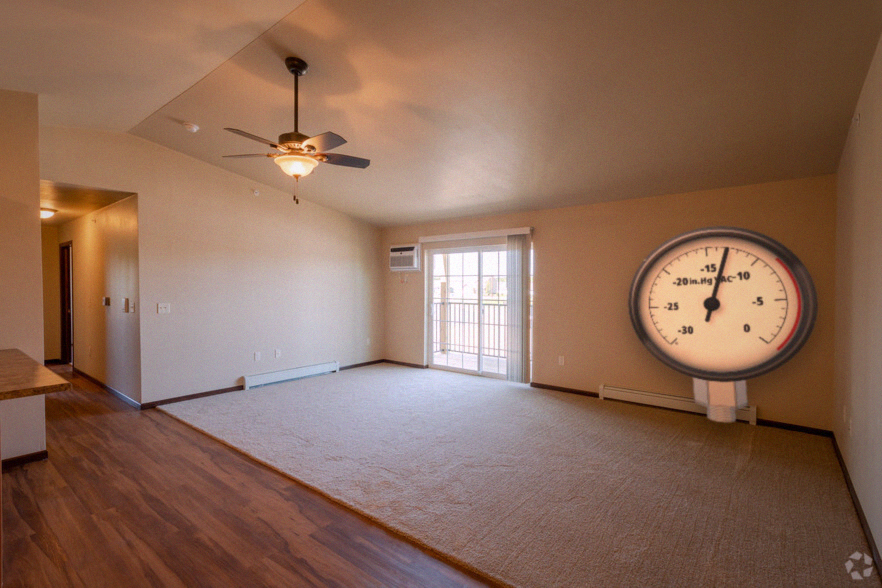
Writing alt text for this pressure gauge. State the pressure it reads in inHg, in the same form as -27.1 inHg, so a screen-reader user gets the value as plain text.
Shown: -13 inHg
